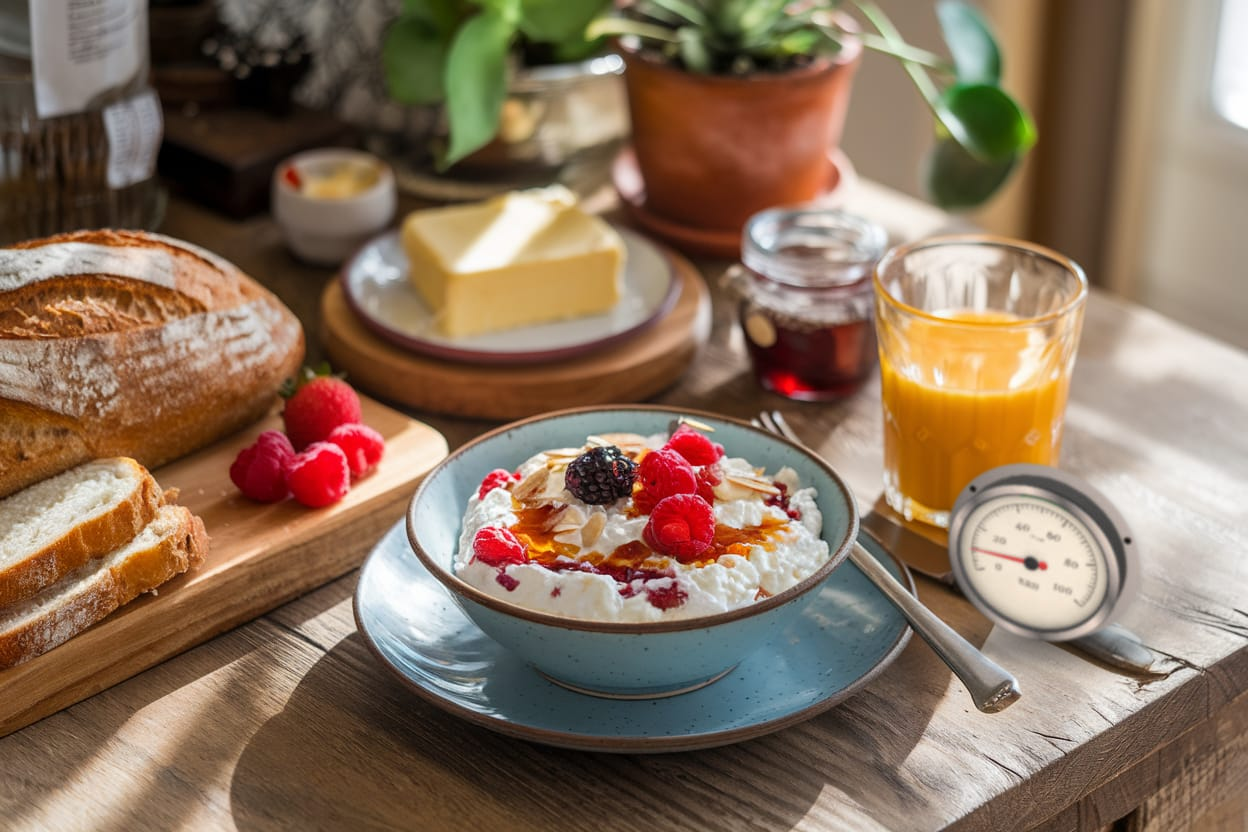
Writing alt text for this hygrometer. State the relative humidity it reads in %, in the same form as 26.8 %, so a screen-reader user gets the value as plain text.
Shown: 10 %
